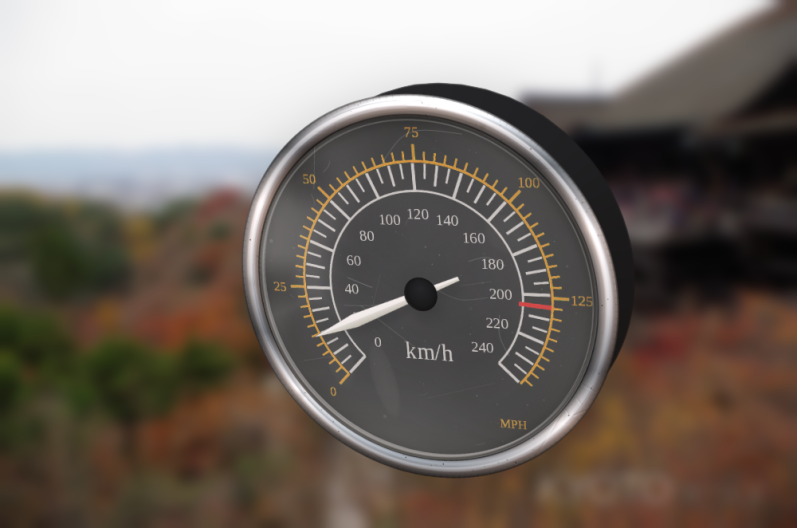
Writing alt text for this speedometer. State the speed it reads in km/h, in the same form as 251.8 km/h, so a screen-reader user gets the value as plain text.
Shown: 20 km/h
